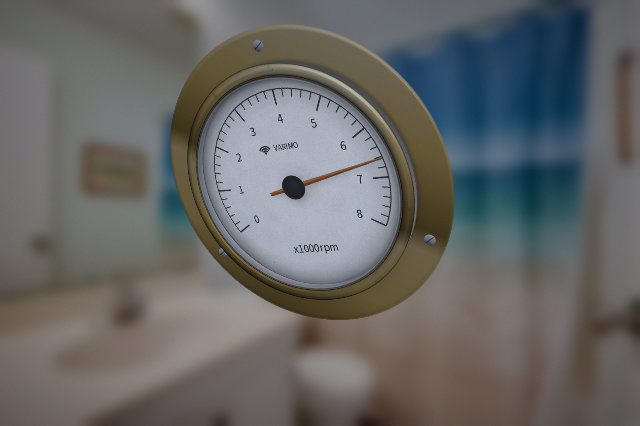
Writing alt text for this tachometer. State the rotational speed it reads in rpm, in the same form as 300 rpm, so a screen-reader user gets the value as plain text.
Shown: 6600 rpm
